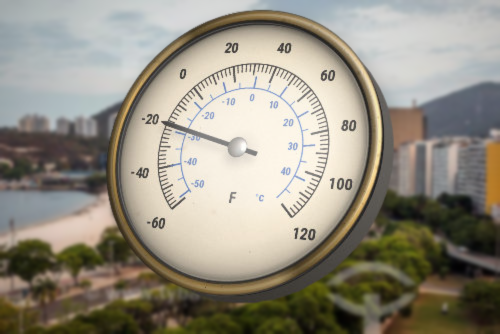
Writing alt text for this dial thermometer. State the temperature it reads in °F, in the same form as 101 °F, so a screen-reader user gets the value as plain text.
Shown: -20 °F
